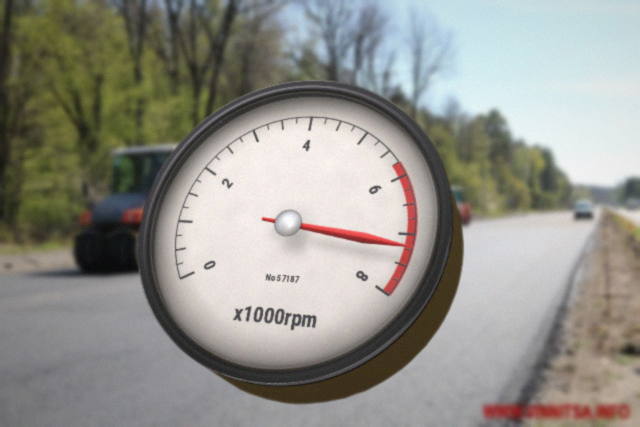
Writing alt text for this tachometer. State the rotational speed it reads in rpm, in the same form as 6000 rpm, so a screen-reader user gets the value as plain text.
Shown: 7250 rpm
